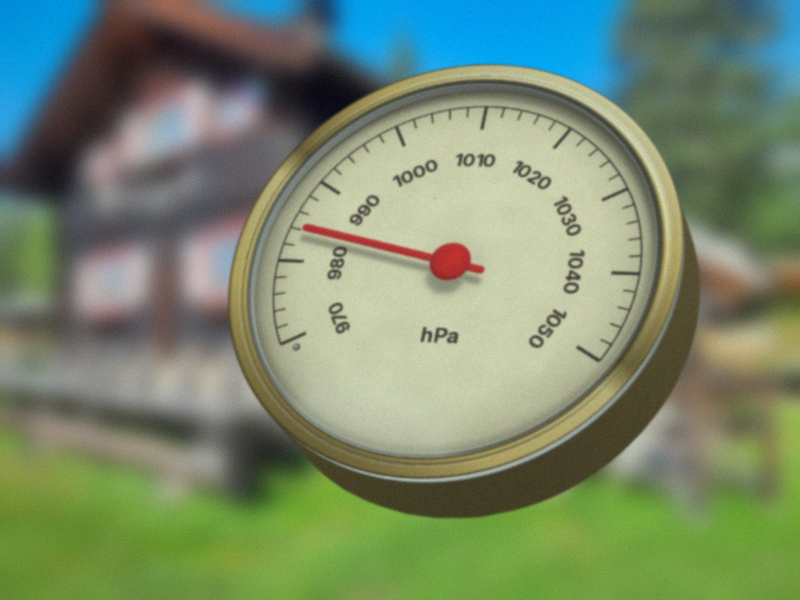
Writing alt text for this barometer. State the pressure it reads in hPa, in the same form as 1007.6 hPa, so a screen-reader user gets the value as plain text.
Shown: 984 hPa
